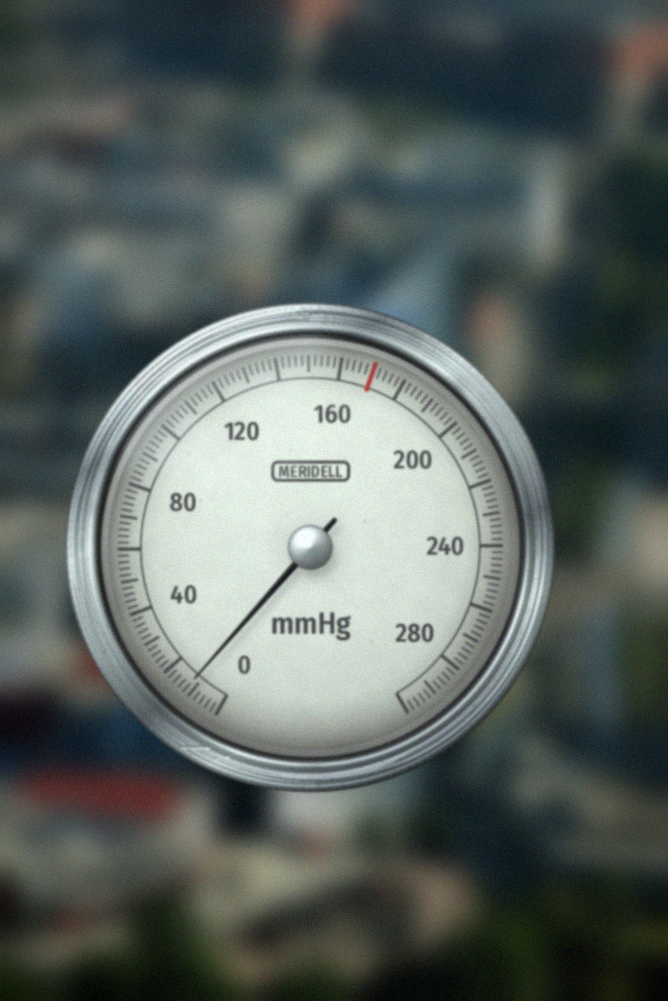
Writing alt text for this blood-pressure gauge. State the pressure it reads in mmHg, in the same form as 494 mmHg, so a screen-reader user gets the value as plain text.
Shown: 12 mmHg
